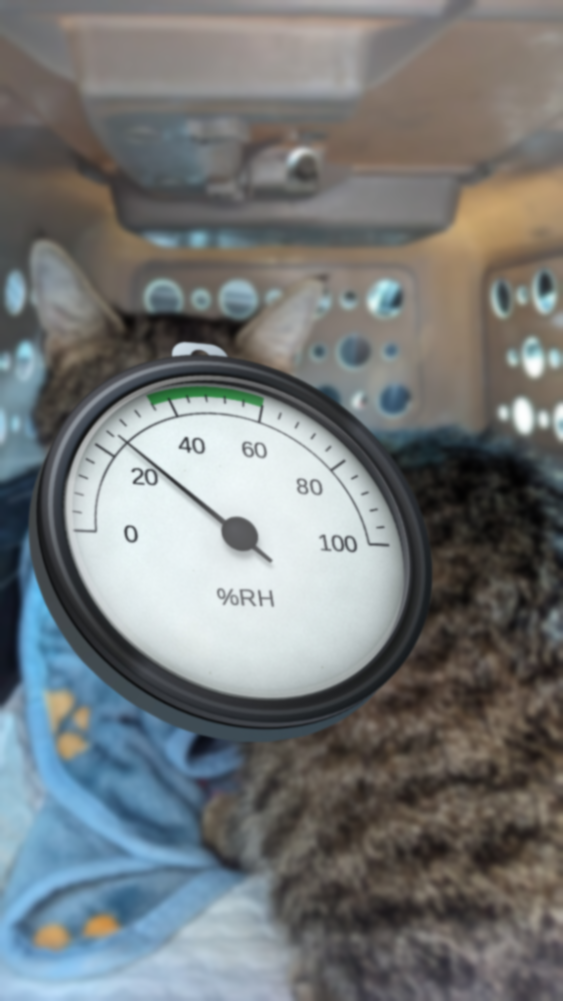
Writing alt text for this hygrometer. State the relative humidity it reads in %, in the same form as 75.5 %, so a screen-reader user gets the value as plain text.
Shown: 24 %
